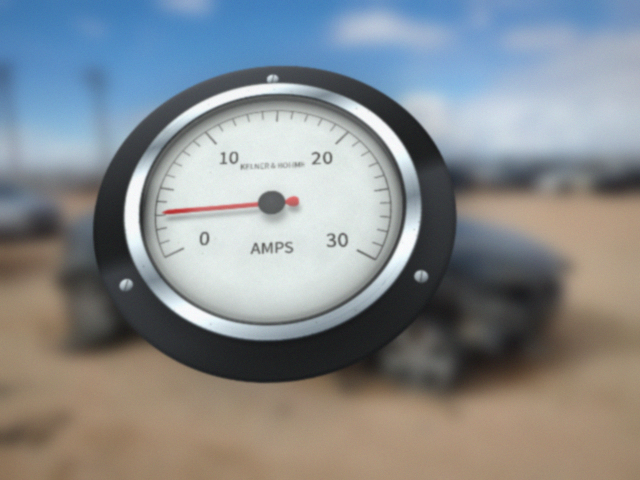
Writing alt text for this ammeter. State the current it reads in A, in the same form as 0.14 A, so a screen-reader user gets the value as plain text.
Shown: 3 A
